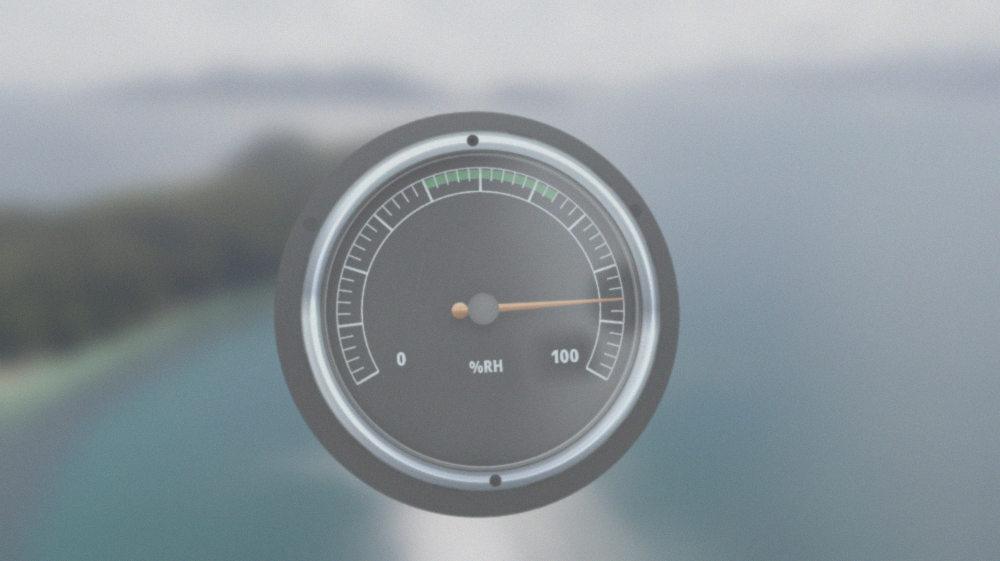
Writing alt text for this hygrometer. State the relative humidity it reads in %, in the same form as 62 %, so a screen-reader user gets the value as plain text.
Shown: 86 %
